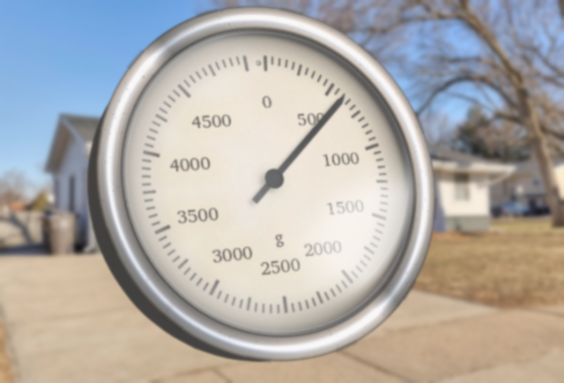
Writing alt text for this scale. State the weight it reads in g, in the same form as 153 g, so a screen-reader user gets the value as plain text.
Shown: 600 g
